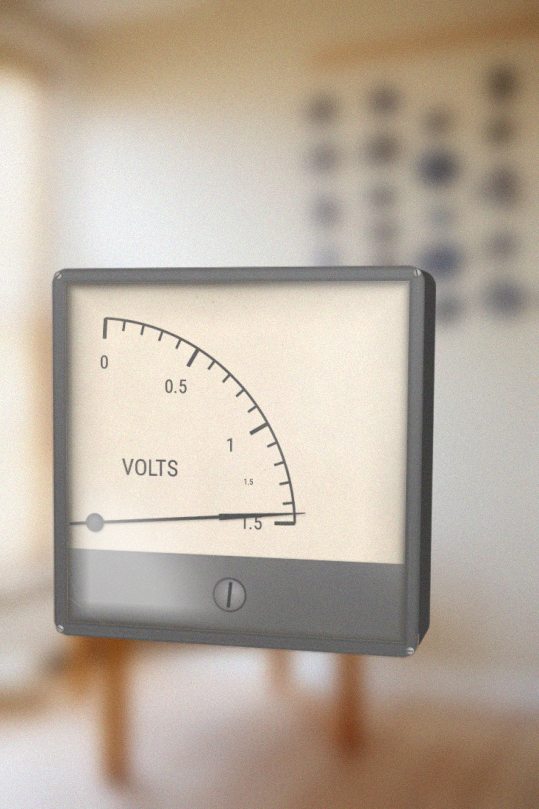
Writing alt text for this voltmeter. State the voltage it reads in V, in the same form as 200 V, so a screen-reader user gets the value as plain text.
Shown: 1.45 V
